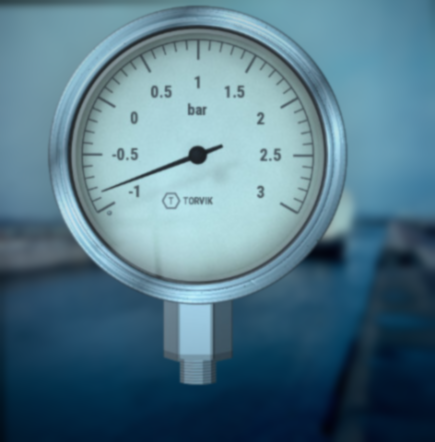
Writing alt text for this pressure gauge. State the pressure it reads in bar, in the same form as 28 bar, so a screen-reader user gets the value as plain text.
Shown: -0.85 bar
